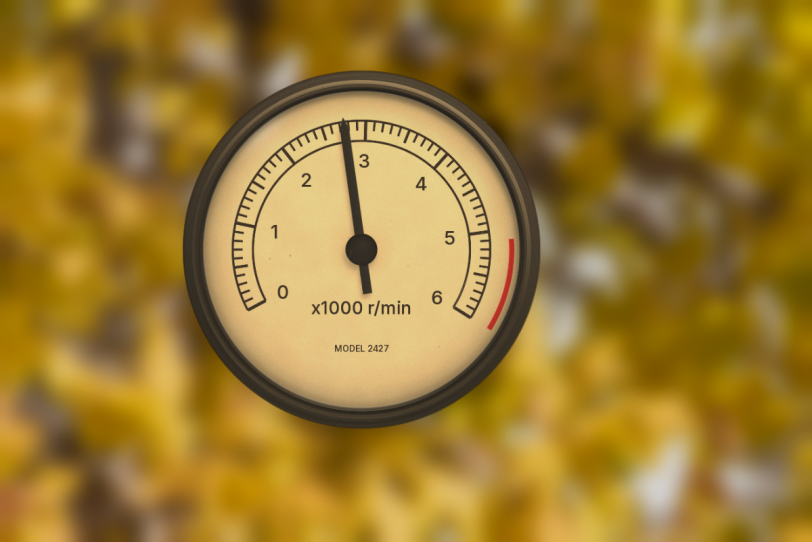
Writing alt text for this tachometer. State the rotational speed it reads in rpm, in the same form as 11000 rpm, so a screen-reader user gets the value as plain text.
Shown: 2750 rpm
